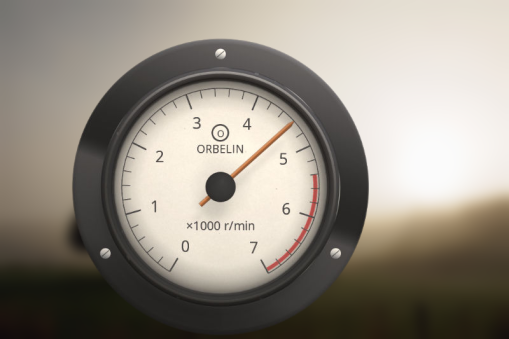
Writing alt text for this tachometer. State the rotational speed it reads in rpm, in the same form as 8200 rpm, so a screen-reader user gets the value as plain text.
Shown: 4600 rpm
